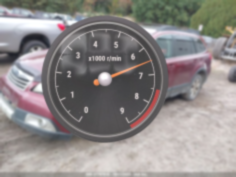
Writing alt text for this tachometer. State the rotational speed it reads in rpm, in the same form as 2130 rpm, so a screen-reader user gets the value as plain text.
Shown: 6500 rpm
